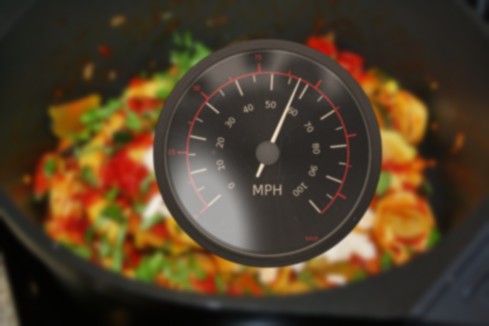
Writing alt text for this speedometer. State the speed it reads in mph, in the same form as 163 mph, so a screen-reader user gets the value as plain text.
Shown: 57.5 mph
